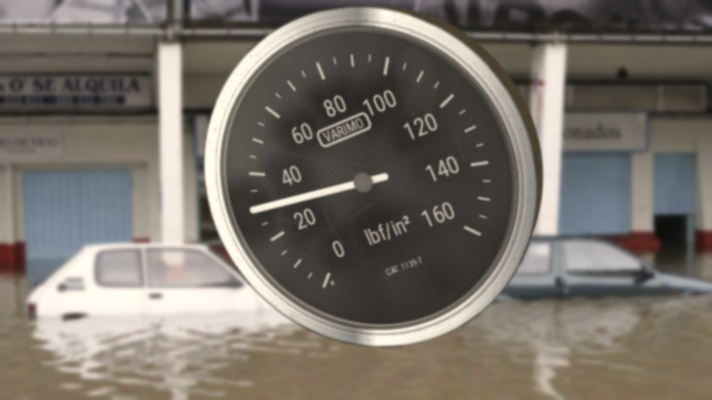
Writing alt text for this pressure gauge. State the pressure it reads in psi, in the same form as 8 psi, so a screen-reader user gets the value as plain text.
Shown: 30 psi
